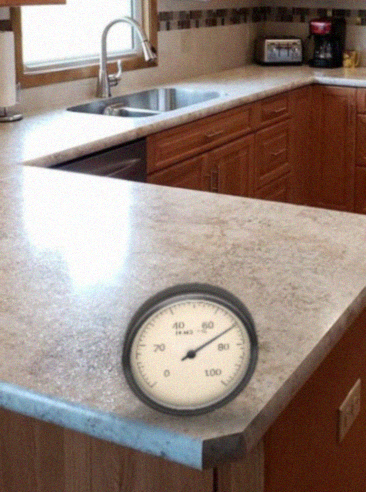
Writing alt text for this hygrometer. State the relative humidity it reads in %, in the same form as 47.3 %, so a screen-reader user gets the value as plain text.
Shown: 70 %
